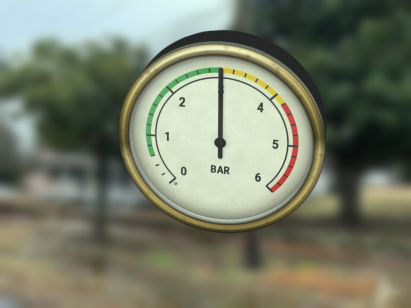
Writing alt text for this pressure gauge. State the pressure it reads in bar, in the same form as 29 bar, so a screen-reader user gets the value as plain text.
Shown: 3 bar
